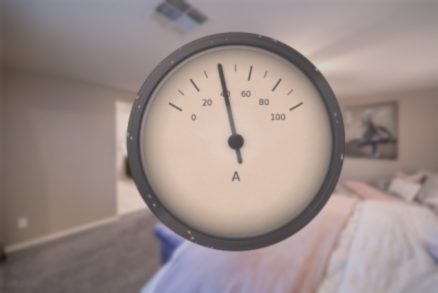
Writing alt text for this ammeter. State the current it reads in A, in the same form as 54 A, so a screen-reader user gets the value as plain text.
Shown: 40 A
